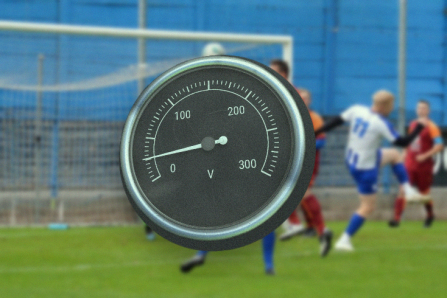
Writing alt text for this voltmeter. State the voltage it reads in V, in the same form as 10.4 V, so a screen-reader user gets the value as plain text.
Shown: 25 V
